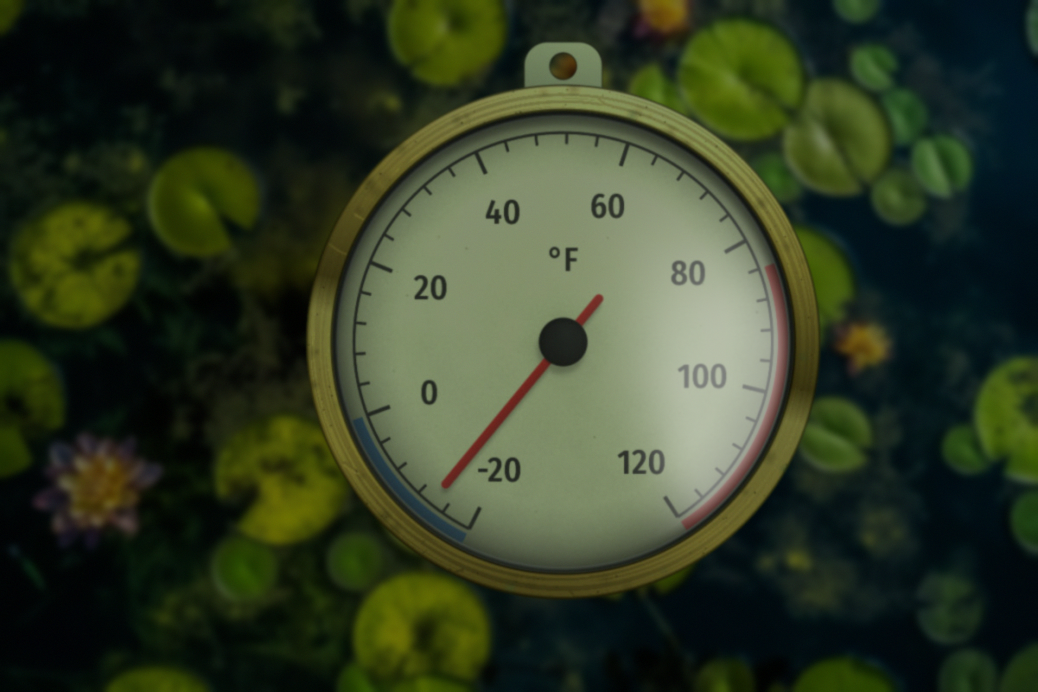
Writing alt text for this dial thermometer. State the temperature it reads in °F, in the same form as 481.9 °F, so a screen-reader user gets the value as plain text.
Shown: -14 °F
